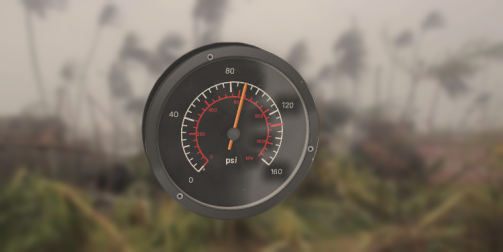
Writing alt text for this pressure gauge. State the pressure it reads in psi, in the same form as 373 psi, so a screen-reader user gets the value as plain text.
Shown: 90 psi
